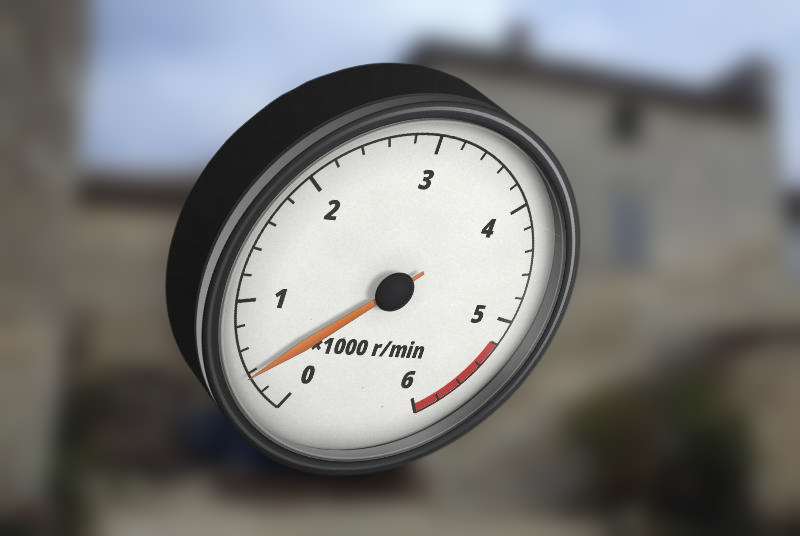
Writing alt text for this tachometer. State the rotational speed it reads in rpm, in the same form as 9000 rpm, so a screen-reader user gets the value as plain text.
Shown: 400 rpm
